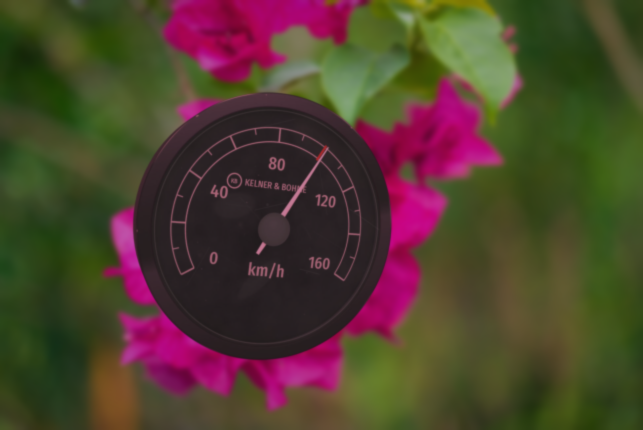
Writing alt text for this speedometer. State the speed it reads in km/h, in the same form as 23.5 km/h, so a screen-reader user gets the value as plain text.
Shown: 100 km/h
